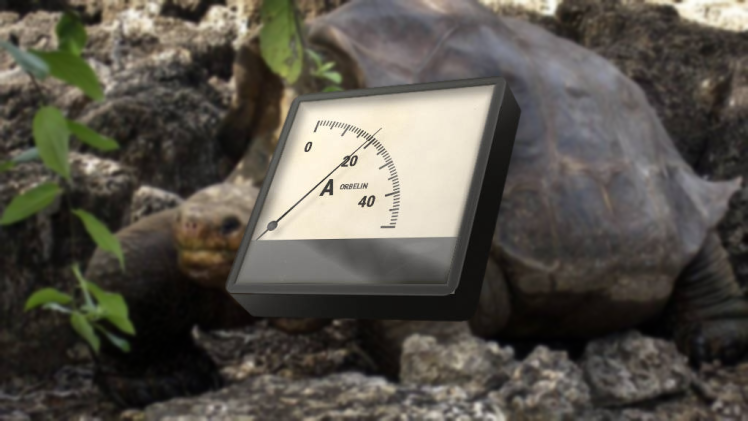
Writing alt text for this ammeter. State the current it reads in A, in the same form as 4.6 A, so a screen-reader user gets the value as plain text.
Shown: 20 A
